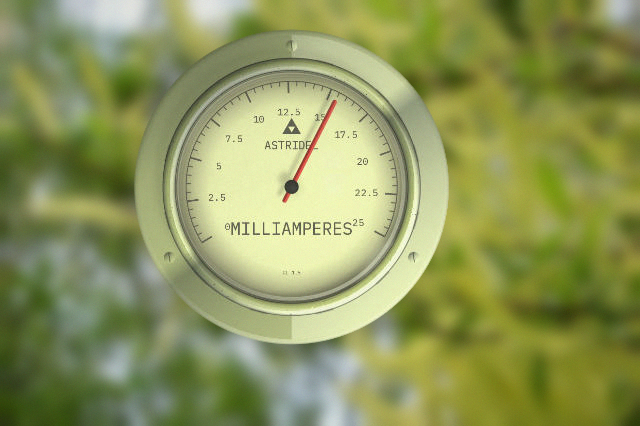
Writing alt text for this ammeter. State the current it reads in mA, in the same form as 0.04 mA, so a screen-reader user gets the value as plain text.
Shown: 15.5 mA
